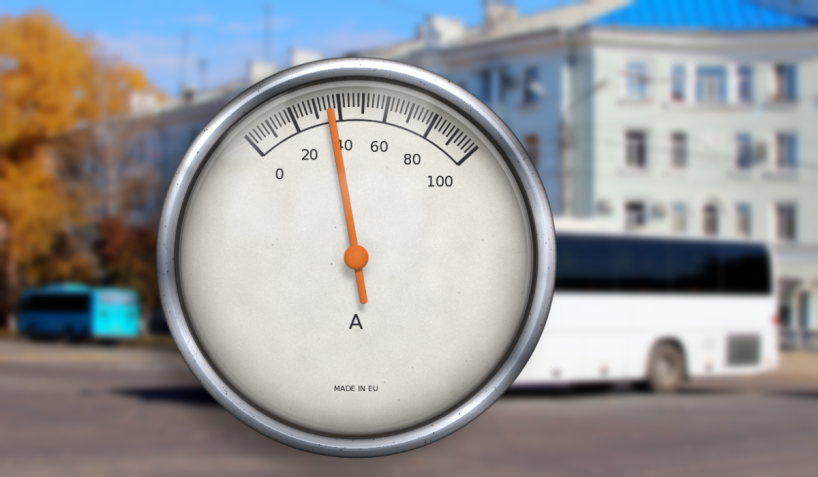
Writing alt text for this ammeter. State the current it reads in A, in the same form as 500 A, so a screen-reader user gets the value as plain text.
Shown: 36 A
